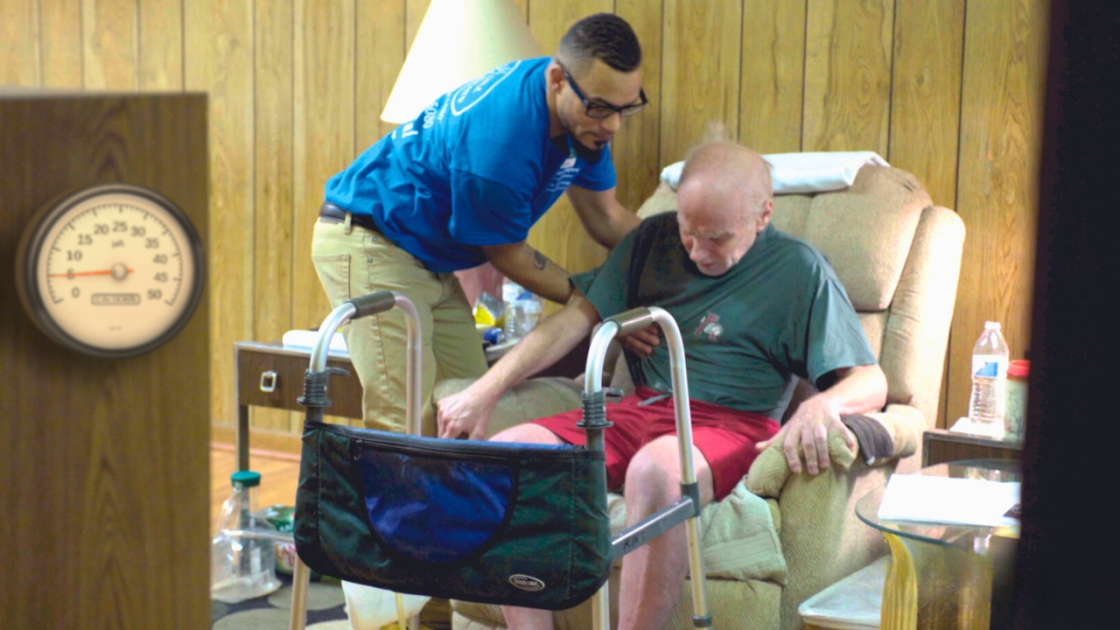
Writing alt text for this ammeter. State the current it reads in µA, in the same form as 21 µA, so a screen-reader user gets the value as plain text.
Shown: 5 µA
